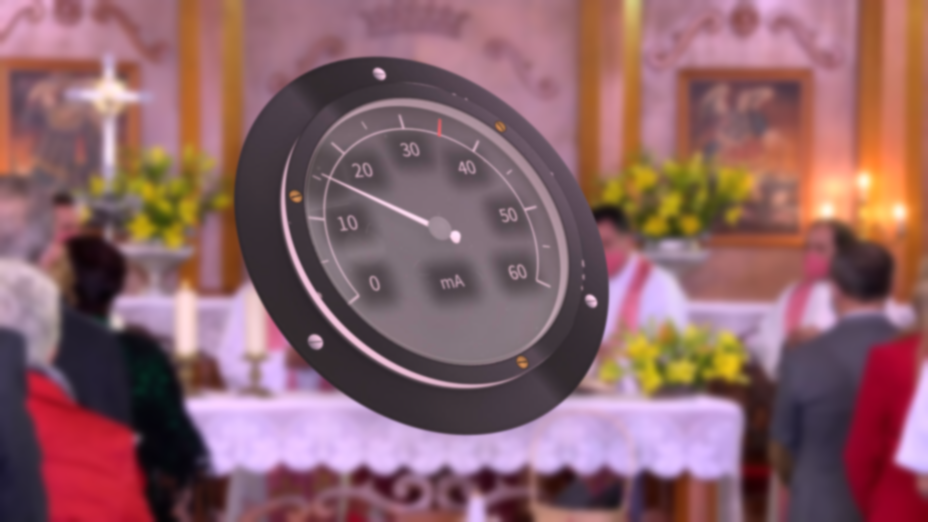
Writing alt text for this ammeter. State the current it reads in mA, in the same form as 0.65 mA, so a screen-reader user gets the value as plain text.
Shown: 15 mA
